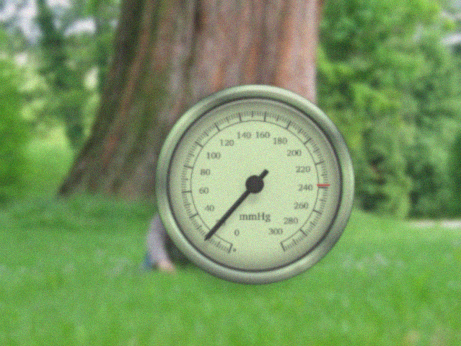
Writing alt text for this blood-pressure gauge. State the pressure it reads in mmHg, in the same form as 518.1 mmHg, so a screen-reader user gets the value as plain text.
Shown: 20 mmHg
